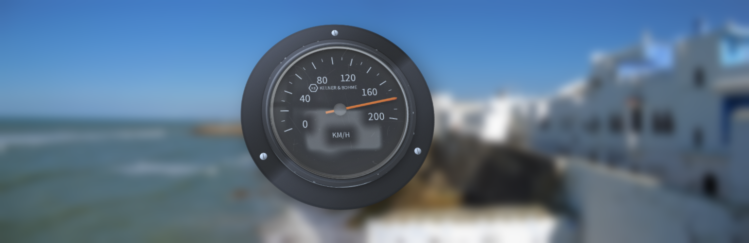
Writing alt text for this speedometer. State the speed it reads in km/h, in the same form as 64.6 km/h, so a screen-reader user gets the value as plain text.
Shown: 180 km/h
